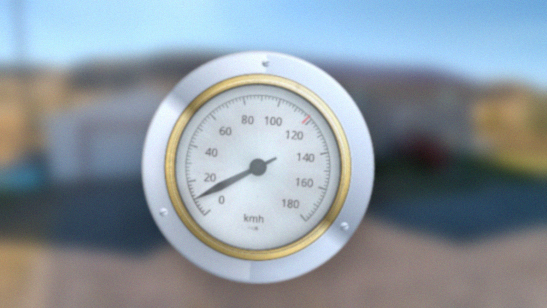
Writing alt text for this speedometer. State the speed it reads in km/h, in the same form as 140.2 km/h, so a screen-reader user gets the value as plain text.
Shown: 10 km/h
